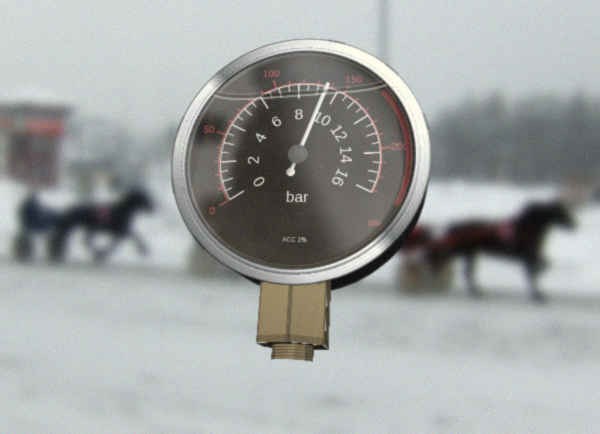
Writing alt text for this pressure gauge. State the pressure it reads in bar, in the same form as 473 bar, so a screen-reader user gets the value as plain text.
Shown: 9.5 bar
